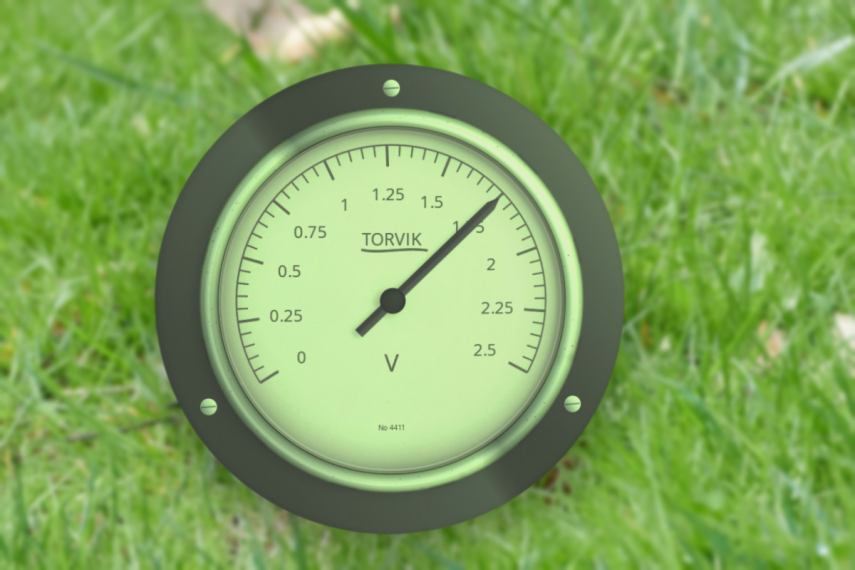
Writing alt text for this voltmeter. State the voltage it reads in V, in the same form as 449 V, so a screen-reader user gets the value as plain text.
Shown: 1.75 V
